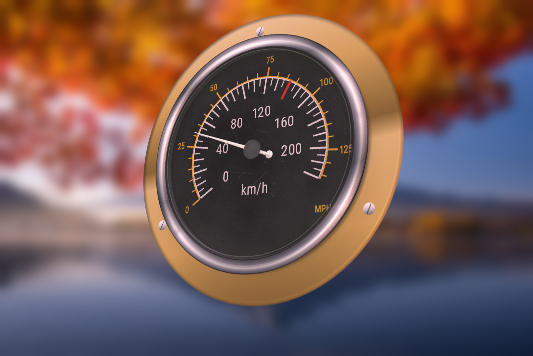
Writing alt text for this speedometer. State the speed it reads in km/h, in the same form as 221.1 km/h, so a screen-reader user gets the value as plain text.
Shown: 50 km/h
